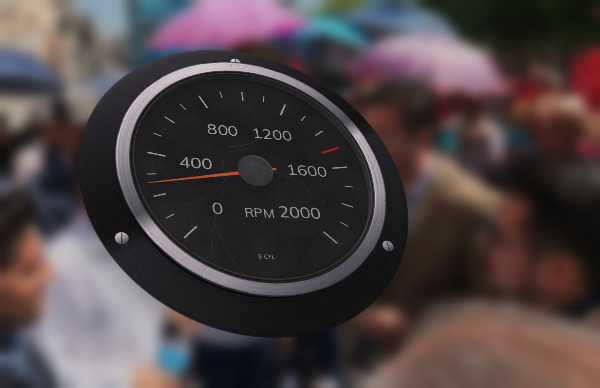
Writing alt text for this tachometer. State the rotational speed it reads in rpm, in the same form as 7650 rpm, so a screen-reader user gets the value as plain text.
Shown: 250 rpm
